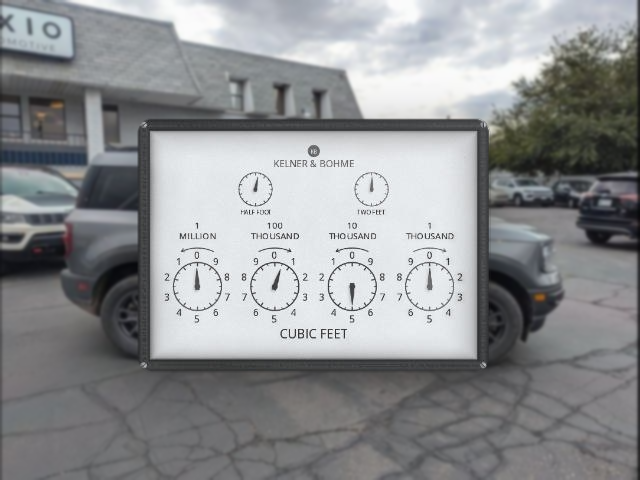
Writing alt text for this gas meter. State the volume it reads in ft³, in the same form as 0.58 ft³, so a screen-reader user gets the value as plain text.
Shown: 5000 ft³
